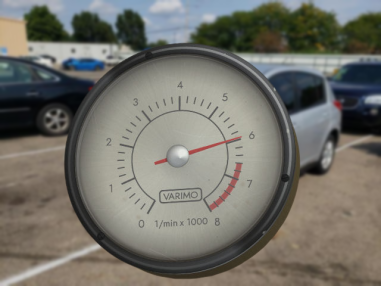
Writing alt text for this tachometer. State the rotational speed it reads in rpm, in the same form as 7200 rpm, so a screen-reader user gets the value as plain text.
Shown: 6000 rpm
